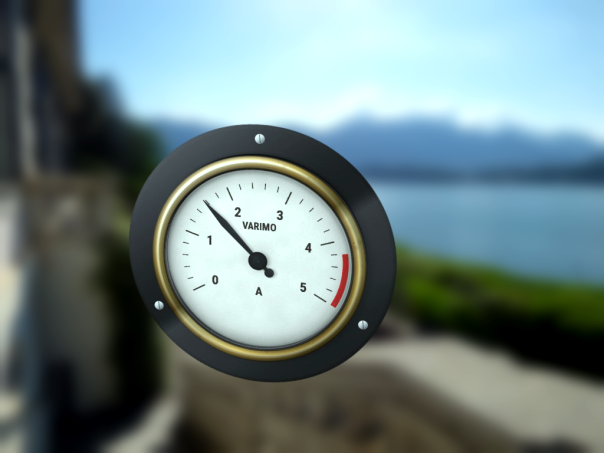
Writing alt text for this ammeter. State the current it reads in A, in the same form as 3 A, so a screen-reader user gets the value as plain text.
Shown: 1.6 A
